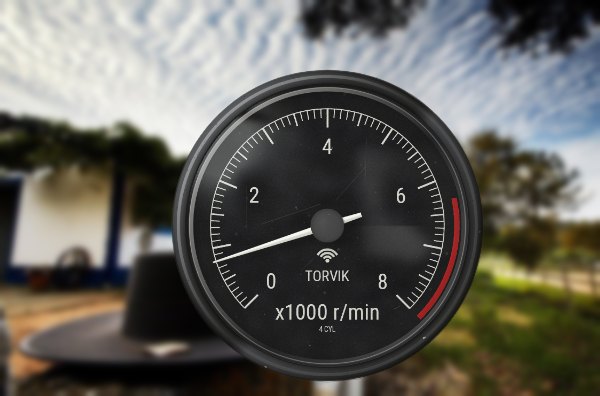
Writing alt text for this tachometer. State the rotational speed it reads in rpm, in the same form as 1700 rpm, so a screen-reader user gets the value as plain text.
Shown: 800 rpm
